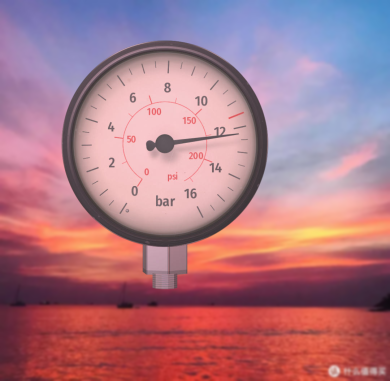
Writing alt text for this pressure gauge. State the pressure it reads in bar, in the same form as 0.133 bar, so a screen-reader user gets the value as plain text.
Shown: 12.25 bar
